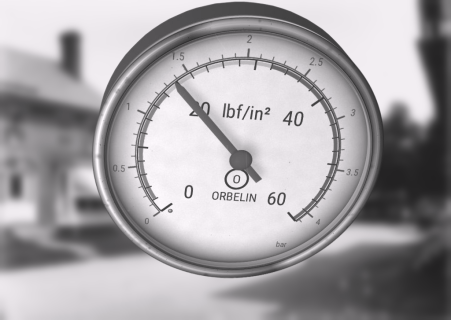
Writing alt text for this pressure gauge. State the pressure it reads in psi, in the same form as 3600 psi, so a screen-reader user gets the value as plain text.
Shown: 20 psi
